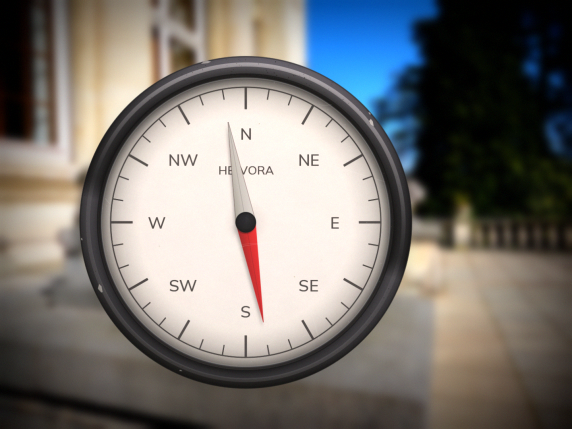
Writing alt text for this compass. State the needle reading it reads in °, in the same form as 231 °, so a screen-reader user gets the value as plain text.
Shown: 170 °
